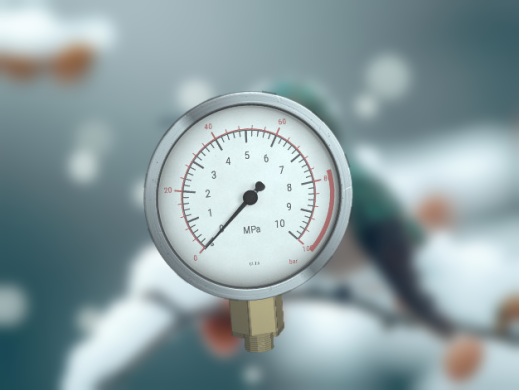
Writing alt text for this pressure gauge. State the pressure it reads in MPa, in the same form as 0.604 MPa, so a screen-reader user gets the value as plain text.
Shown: 0 MPa
